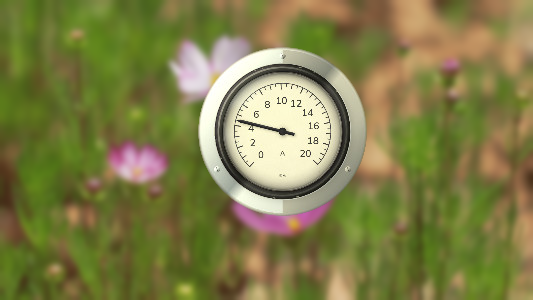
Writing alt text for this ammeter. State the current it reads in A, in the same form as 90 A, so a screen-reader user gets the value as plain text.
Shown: 4.5 A
